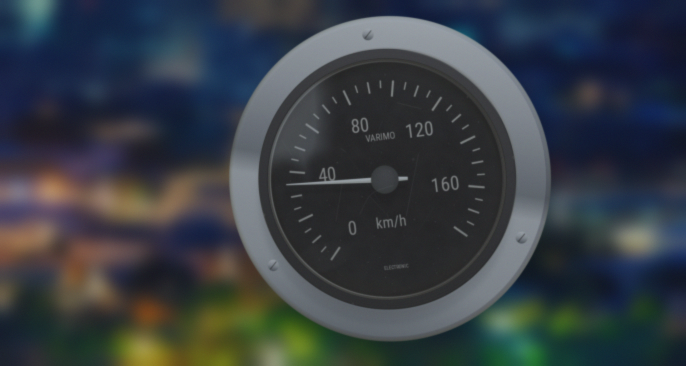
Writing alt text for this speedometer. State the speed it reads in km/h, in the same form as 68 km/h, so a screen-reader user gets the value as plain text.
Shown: 35 km/h
